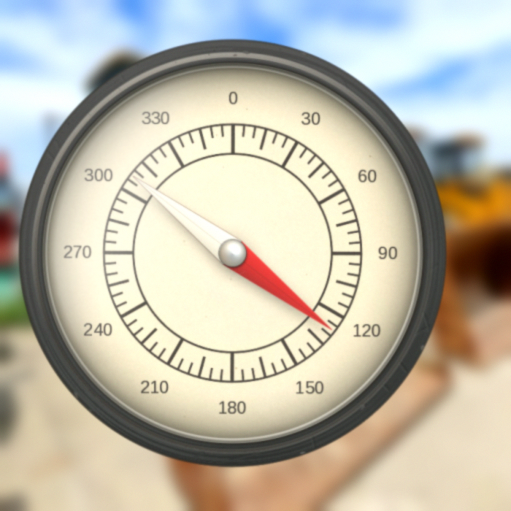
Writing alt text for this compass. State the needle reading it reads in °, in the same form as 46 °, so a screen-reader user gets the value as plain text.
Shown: 127.5 °
